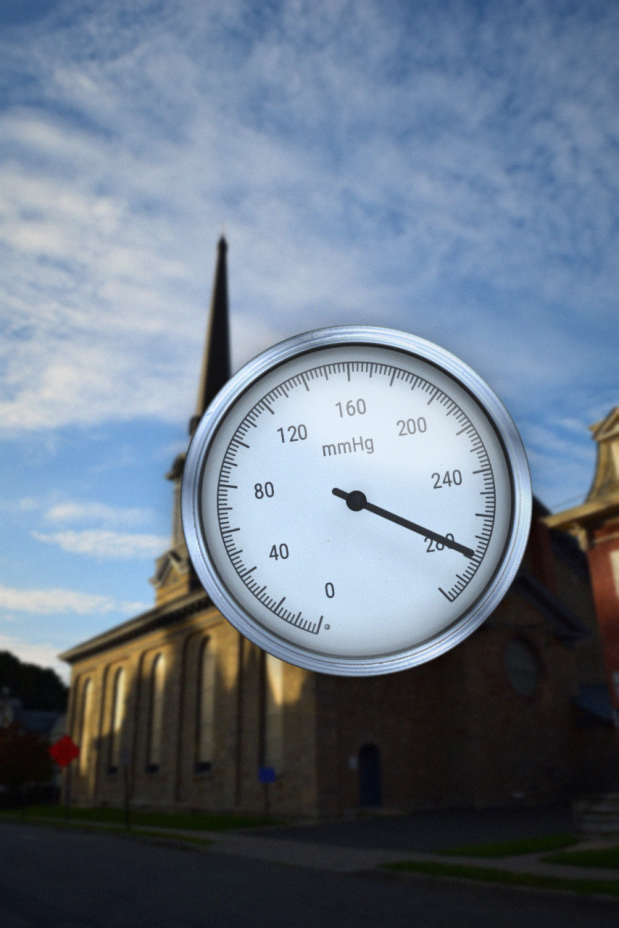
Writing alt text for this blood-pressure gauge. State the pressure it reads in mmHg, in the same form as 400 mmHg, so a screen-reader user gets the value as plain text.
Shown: 278 mmHg
